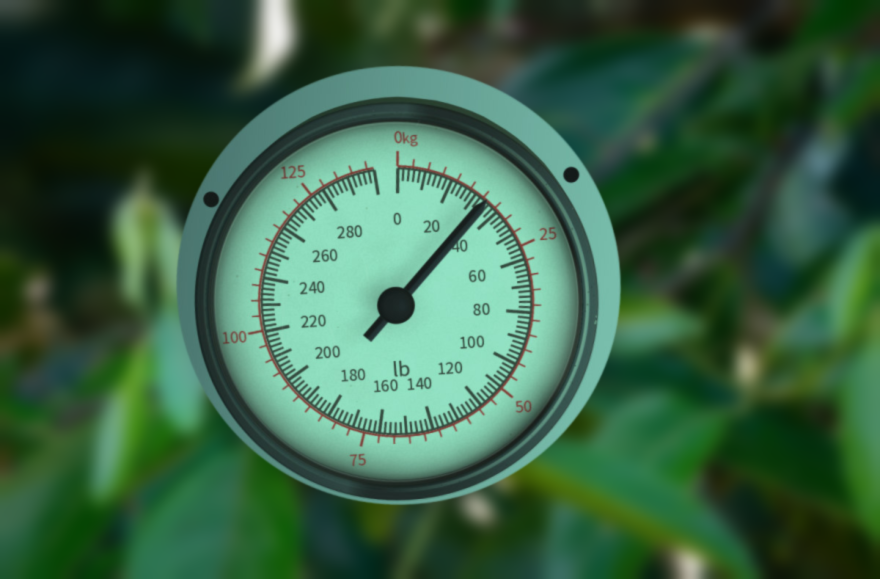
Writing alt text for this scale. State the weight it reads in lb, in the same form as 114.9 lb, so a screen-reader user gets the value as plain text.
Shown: 34 lb
